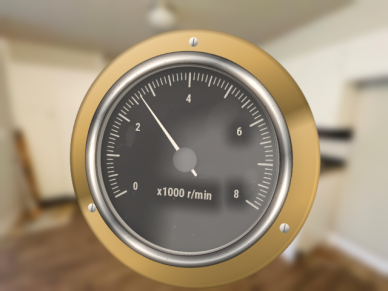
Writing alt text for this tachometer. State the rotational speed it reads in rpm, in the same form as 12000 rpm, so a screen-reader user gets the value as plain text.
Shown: 2700 rpm
